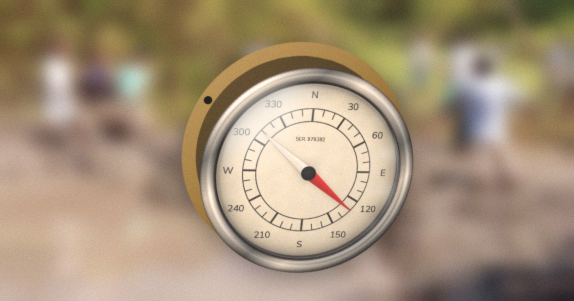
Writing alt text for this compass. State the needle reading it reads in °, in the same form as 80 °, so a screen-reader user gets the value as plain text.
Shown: 130 °
